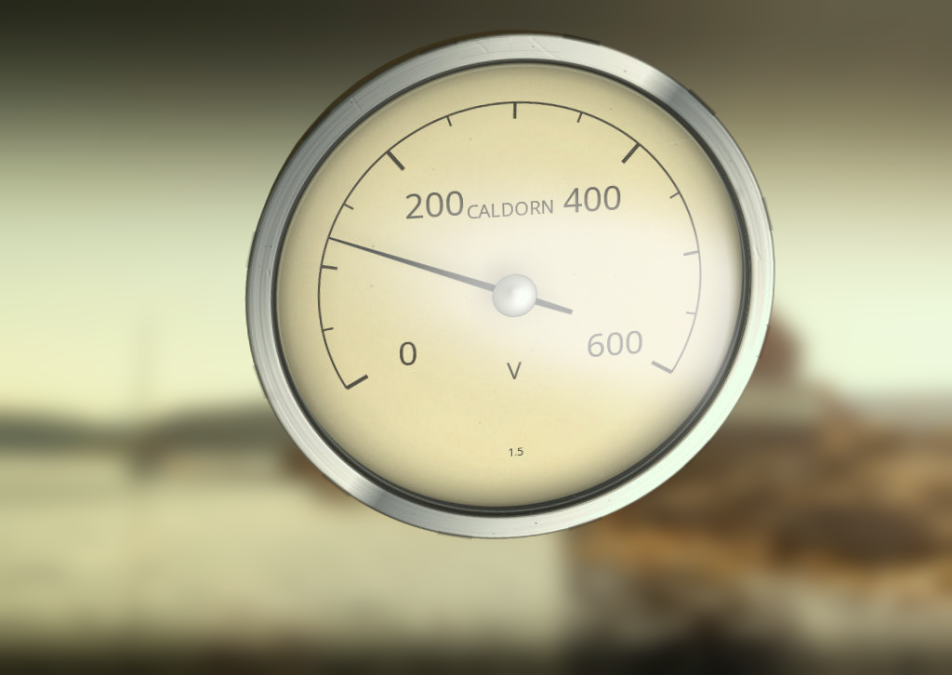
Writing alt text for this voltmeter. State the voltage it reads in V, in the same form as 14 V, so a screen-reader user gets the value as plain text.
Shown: 125 V
